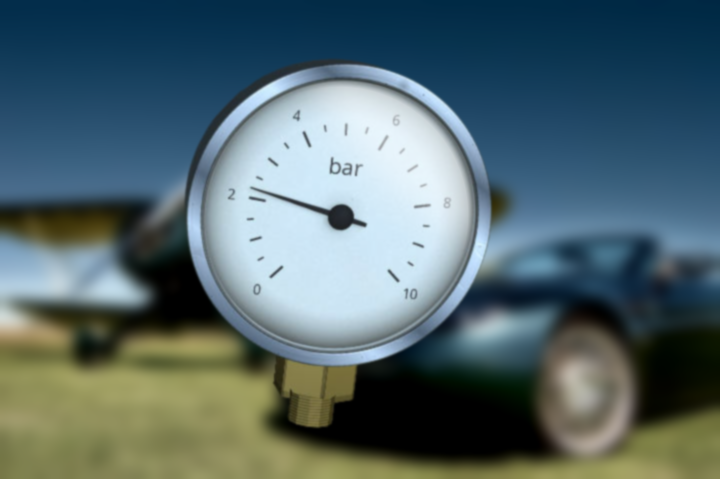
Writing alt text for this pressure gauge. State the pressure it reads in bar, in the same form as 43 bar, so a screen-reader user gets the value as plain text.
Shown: 2.25 bar
